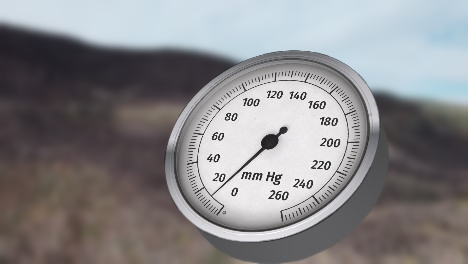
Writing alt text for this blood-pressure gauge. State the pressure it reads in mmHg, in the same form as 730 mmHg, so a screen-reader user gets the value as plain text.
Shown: 10 mmHg
